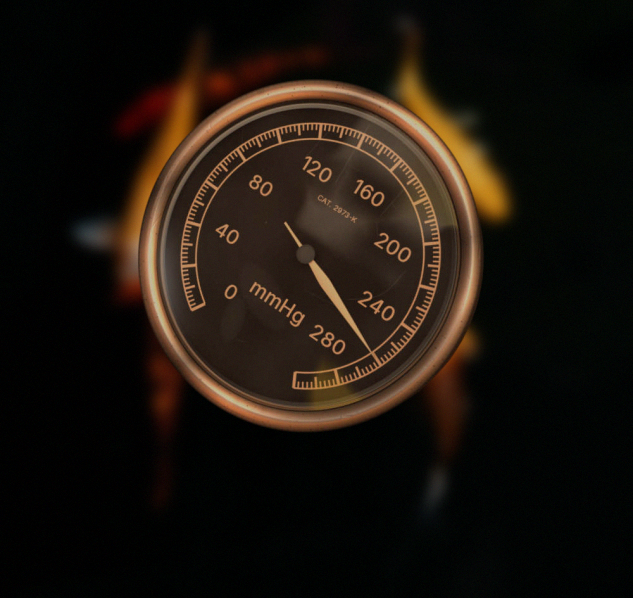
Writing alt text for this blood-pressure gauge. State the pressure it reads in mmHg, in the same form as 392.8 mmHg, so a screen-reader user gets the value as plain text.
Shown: 260 mmHg
